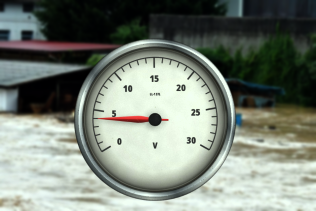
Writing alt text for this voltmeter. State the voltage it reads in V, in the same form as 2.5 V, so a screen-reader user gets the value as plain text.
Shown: 4 V
